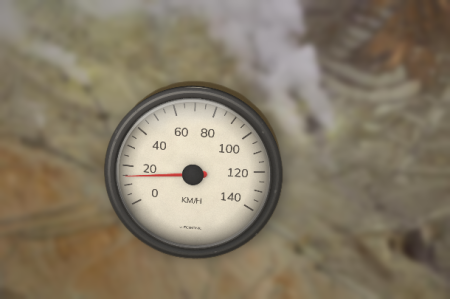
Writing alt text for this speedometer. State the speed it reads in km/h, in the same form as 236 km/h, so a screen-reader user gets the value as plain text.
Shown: 15 km/h
